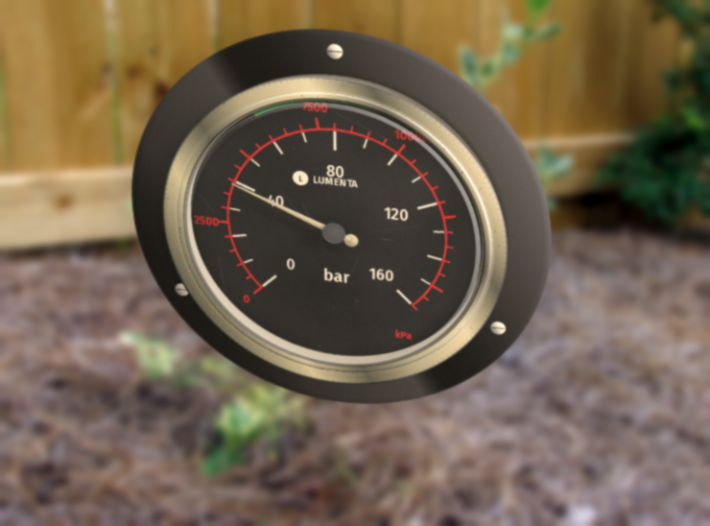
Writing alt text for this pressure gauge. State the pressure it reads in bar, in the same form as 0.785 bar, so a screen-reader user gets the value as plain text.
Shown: 40 bar
